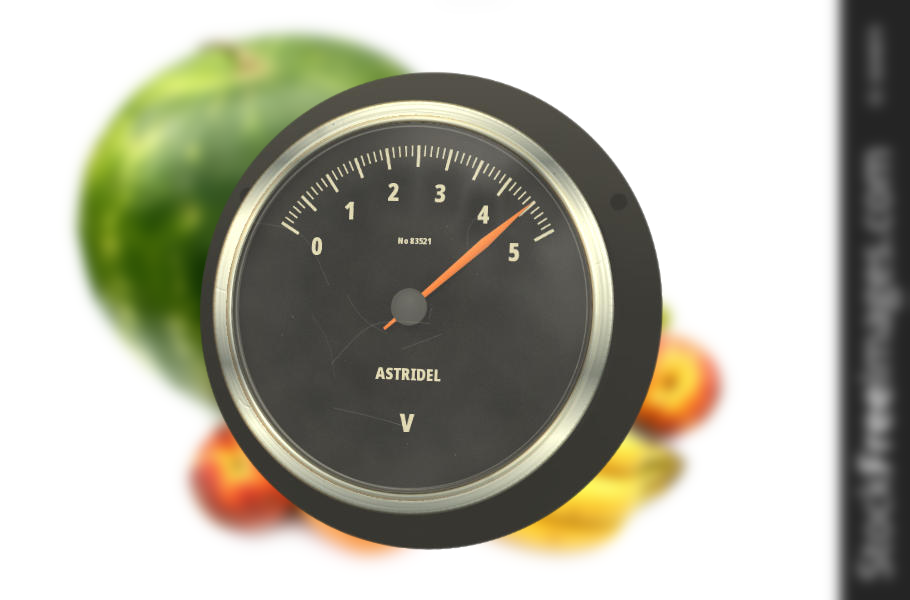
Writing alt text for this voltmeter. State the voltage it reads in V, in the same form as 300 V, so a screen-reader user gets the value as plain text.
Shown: 4.5 V
